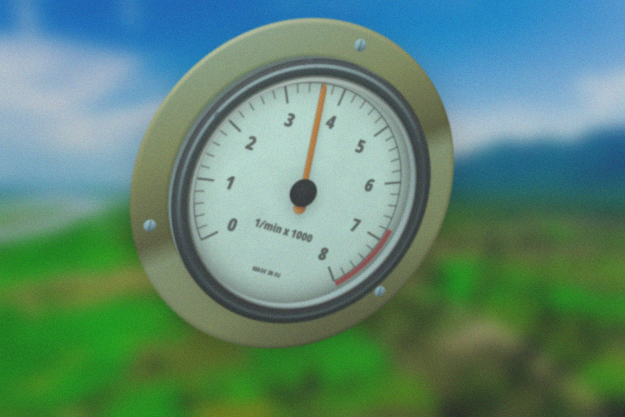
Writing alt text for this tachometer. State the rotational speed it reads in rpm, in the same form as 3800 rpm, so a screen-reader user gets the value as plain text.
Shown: 3600 rpm
